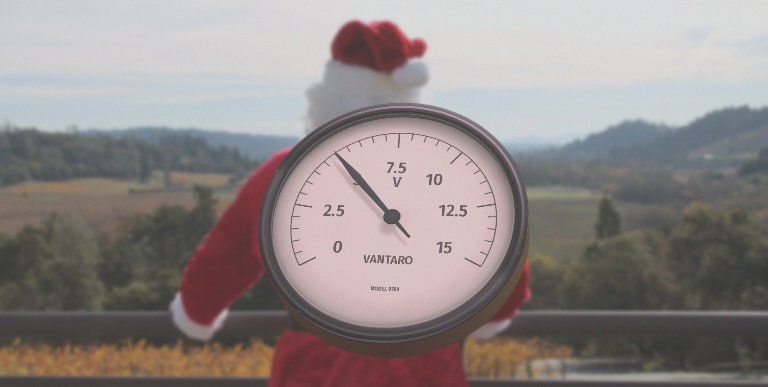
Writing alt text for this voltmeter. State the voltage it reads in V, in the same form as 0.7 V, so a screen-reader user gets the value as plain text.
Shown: 5 V
